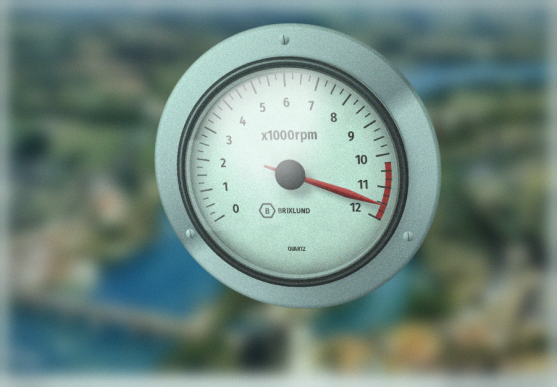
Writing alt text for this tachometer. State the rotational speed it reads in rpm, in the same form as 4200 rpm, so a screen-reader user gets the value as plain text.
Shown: 11500 rpm
